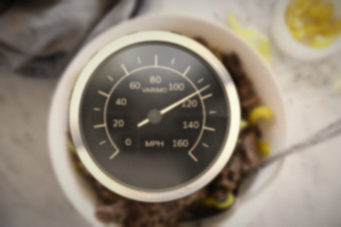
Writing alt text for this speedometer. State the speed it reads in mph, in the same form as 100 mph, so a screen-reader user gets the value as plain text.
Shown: 115 mph
